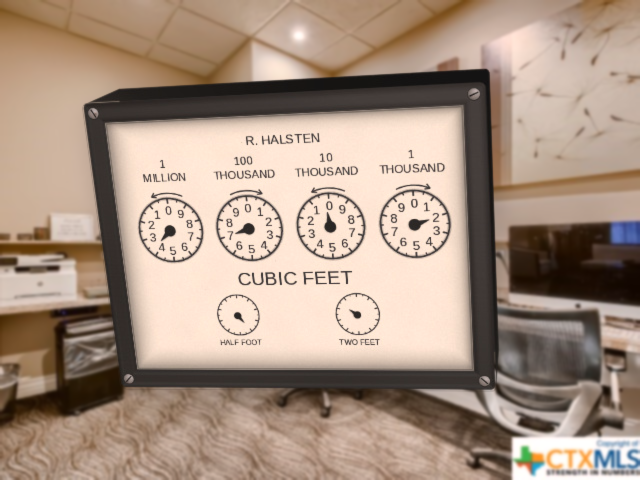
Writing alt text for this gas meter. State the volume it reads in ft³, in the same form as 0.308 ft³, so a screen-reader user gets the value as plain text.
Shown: 370200 ft³
